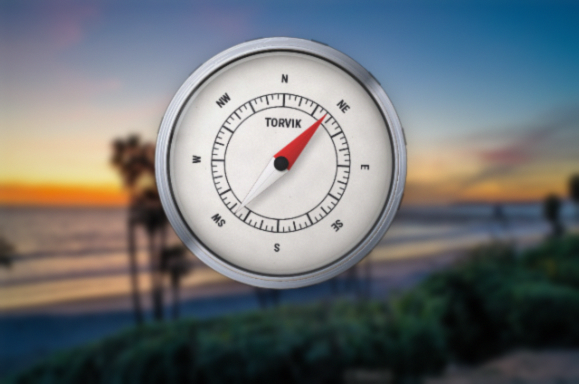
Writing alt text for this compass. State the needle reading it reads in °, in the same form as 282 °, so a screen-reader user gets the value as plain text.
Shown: 40 °
